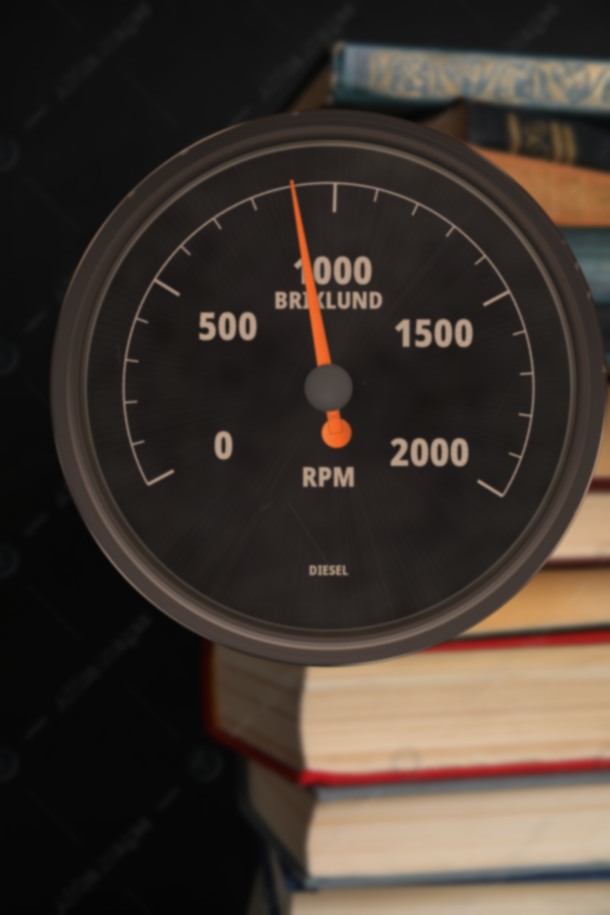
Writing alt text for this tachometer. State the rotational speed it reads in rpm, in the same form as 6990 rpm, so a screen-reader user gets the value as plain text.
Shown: 900 rpm
